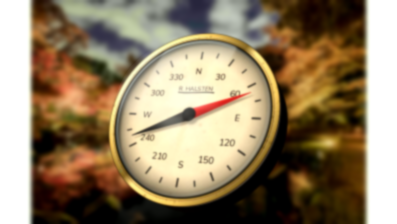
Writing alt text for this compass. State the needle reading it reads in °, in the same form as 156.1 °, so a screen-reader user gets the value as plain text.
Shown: 67.5 °
